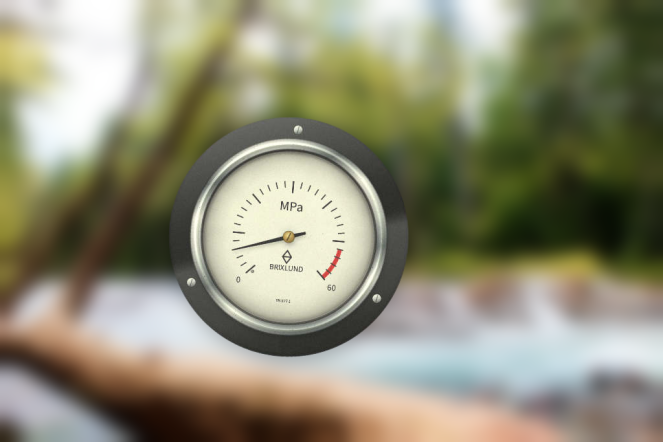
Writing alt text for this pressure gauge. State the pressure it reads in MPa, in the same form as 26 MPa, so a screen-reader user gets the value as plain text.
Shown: 6 MPa
